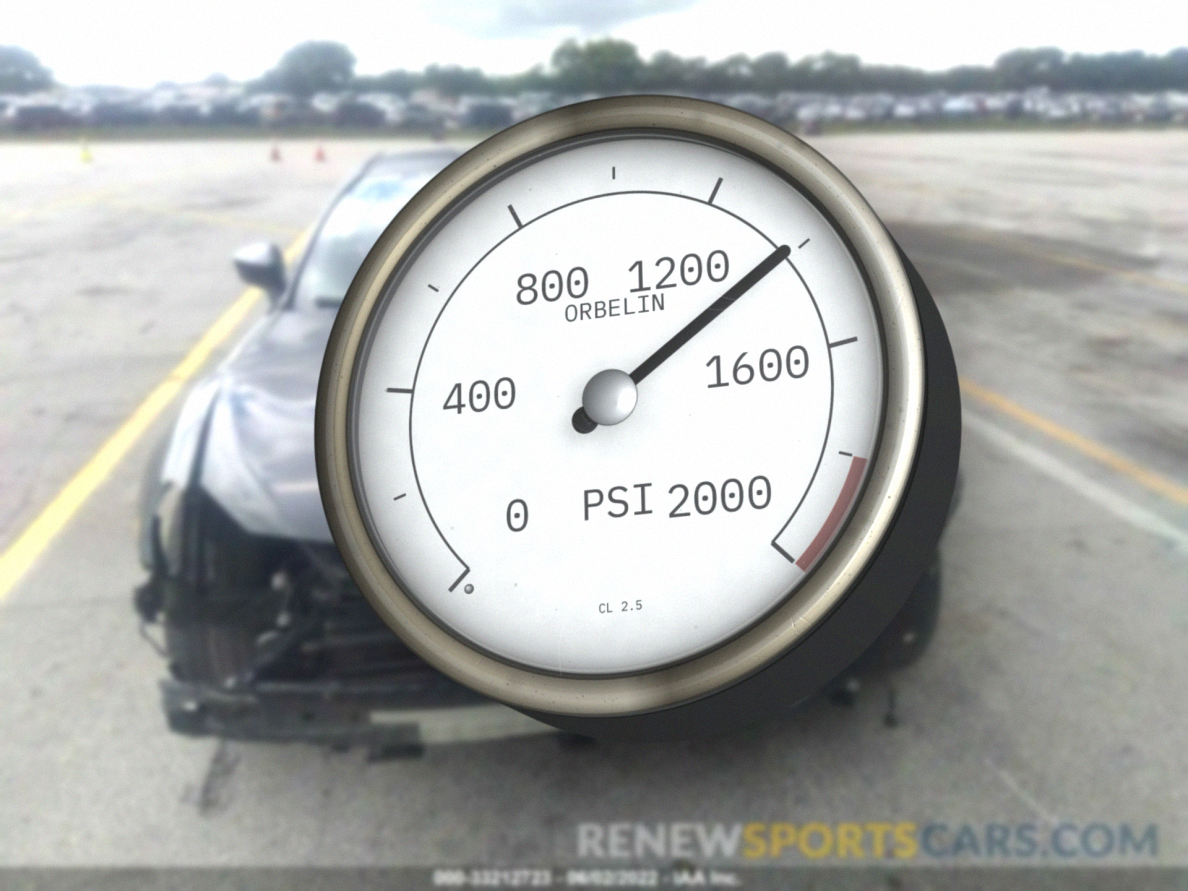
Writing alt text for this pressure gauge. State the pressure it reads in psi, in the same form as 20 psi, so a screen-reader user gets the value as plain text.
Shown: 1400 psi
